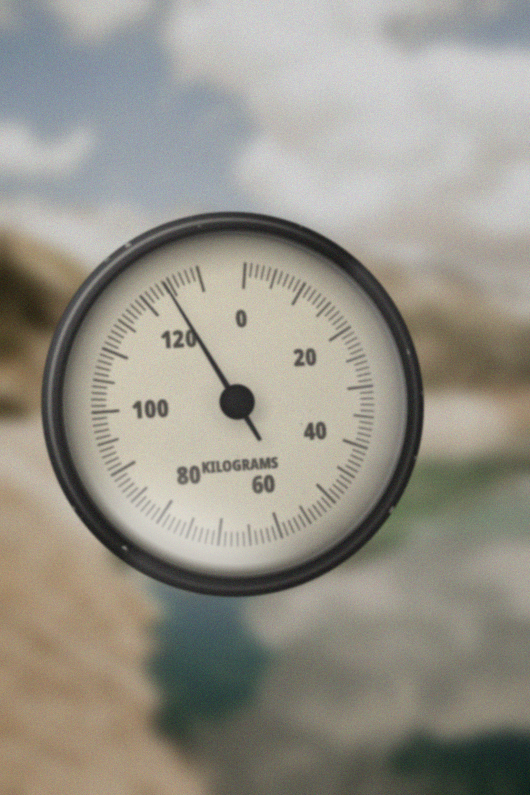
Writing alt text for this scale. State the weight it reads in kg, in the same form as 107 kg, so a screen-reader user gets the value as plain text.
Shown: 124 kg
